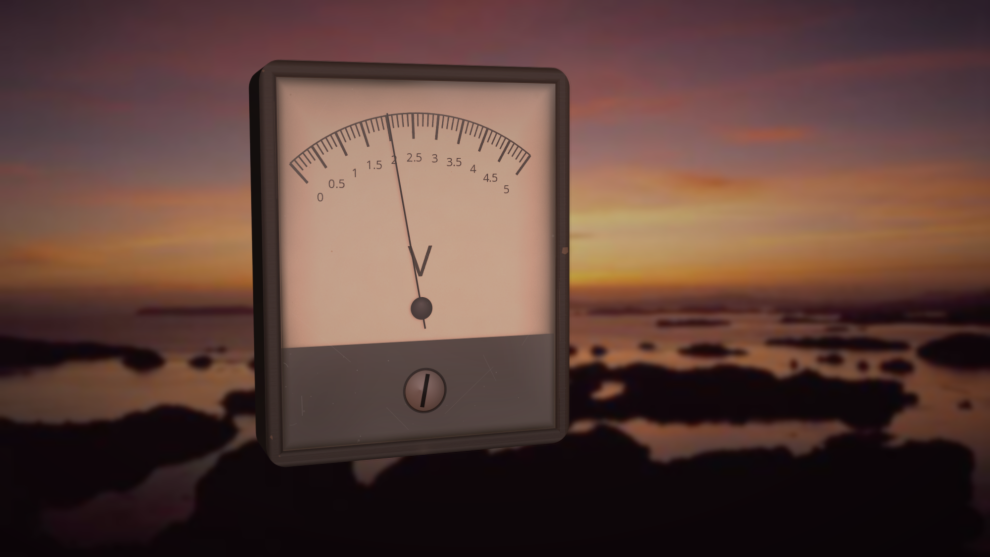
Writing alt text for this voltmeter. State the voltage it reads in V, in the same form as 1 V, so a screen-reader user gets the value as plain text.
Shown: 2 V
